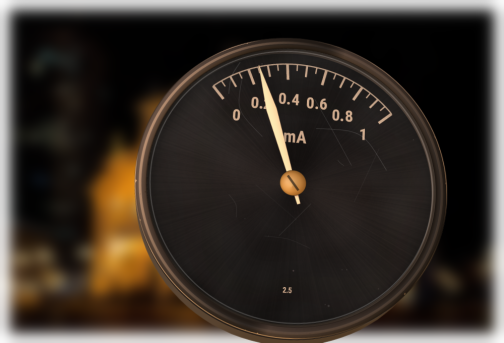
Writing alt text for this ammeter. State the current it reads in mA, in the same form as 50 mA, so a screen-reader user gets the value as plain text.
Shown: 0.25 mA
